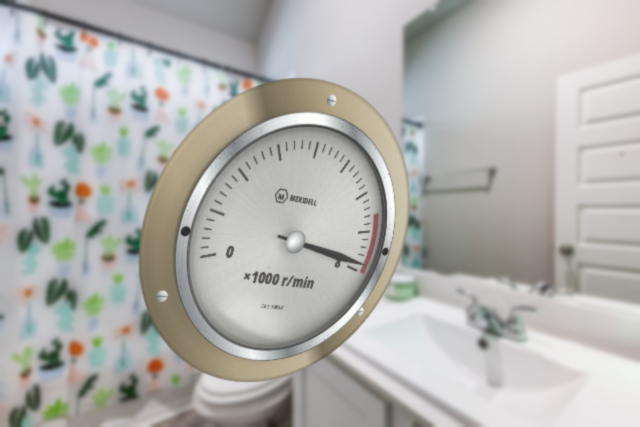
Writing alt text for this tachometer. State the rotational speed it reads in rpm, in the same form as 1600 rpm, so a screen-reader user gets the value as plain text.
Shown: 7800 rpm
